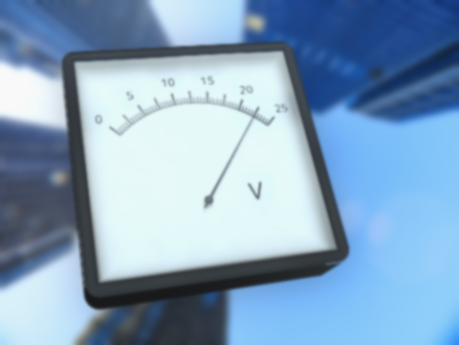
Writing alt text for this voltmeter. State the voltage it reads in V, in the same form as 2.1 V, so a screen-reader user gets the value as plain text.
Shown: 22.5 V
